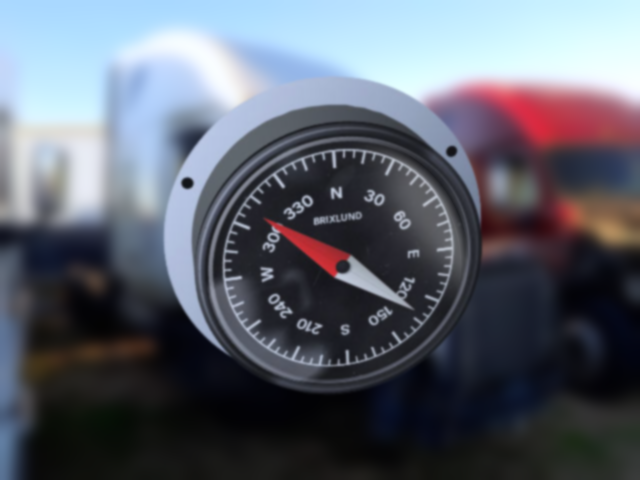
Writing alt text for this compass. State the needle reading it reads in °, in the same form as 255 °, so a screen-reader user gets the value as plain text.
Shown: 310 °
